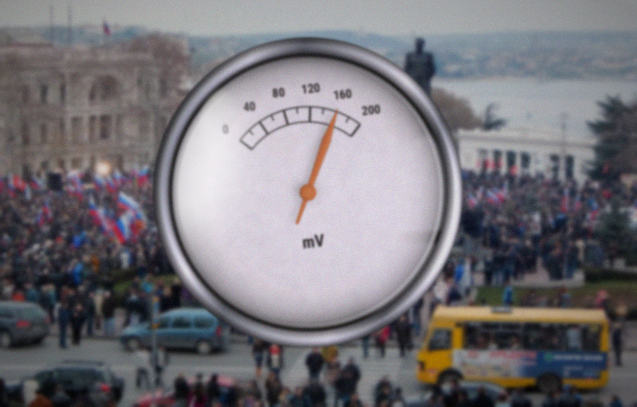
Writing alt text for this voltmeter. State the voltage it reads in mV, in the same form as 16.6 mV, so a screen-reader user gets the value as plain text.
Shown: 160 mV
